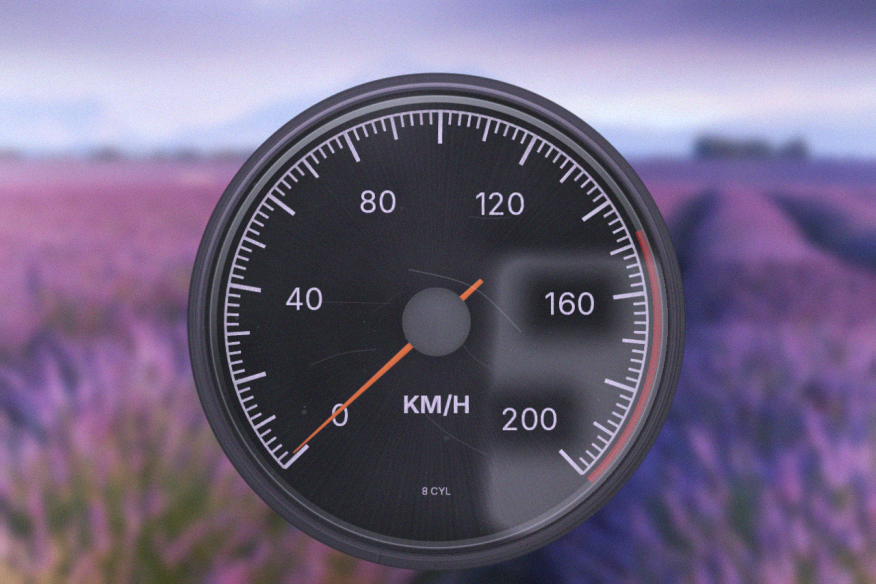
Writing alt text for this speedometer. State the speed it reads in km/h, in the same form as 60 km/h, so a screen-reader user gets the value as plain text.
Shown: 1 km/h
